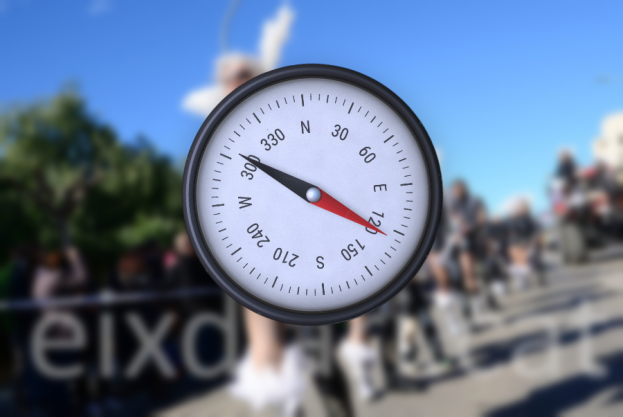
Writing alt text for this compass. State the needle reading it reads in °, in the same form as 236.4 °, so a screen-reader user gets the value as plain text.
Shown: 125 °
